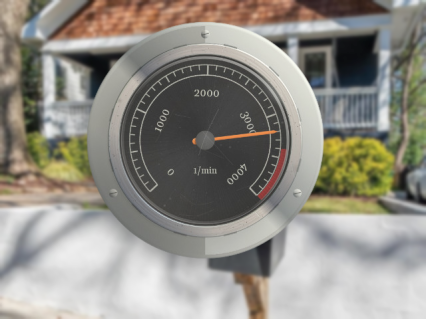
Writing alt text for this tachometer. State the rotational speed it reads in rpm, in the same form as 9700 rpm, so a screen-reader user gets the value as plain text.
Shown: 3200 rpm
